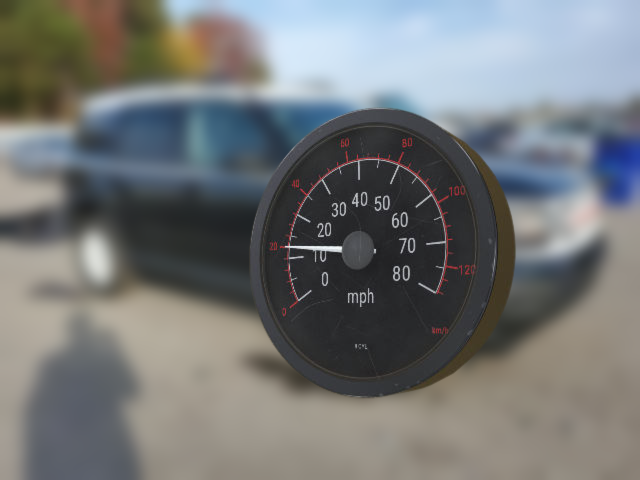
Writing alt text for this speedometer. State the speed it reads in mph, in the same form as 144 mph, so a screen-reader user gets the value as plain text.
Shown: 12.5 mph
